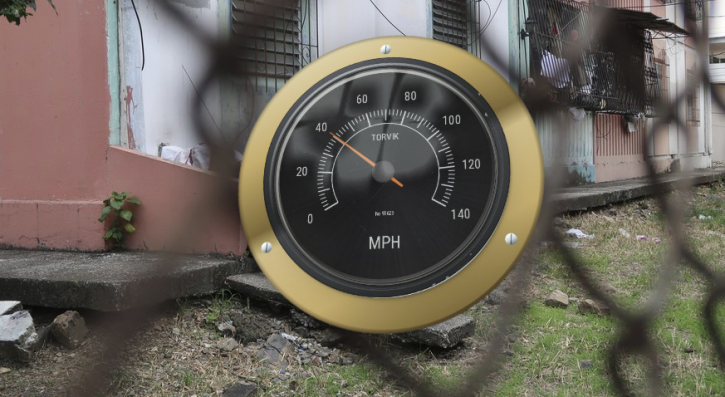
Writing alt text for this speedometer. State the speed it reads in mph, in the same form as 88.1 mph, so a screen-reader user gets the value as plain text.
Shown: 40 mph
